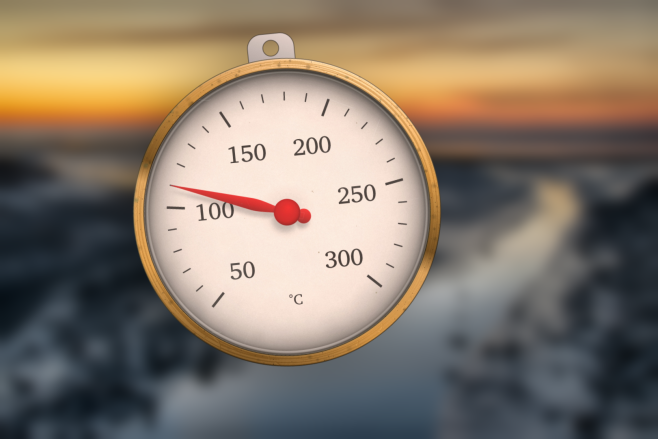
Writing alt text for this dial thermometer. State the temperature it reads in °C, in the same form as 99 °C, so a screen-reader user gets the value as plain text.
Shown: 110 °C
